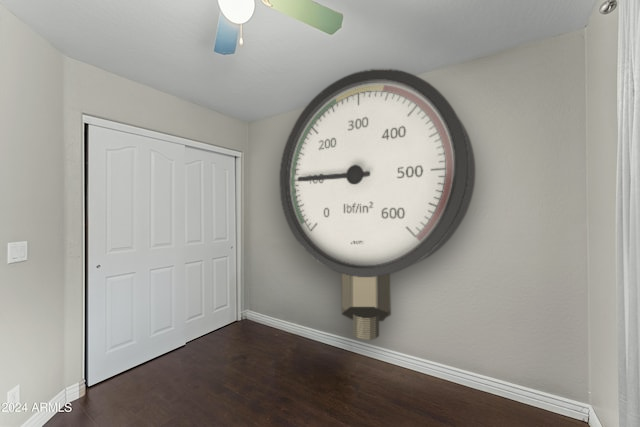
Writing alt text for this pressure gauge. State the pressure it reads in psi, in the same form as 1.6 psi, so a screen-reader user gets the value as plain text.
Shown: 100 psi
